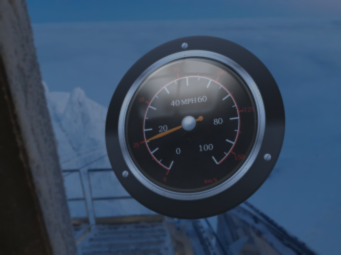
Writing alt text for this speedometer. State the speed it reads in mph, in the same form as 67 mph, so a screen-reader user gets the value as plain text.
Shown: 15 mph
